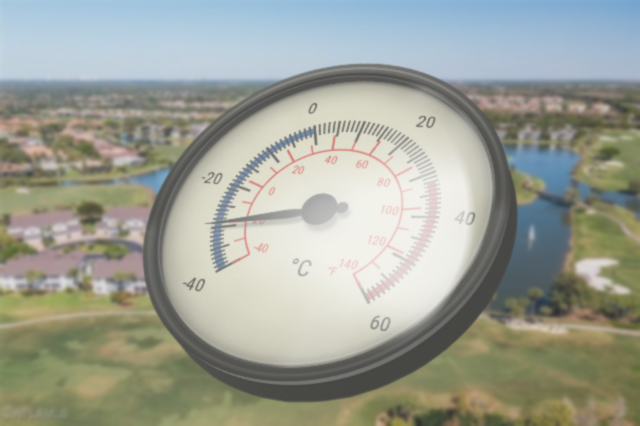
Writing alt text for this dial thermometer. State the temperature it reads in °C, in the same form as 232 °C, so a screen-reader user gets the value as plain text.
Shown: -30 °C
